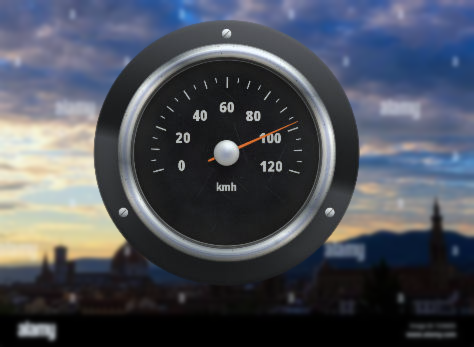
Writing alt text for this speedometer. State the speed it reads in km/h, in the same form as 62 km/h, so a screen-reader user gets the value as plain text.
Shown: 97.5 km/h
